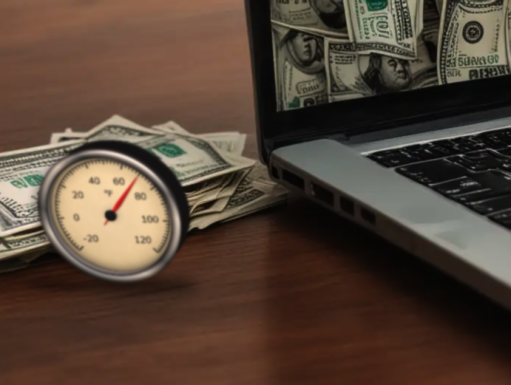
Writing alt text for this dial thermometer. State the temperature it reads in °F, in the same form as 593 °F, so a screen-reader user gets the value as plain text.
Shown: 70 °F
